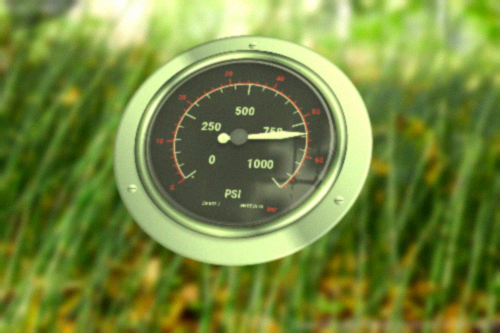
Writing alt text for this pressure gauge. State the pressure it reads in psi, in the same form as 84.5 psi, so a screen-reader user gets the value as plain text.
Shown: 800 psi
